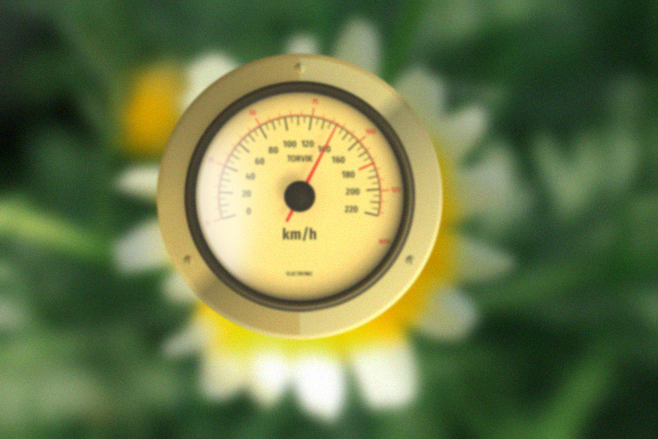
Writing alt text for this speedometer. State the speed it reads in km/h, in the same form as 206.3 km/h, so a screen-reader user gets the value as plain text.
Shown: 140 km/h
